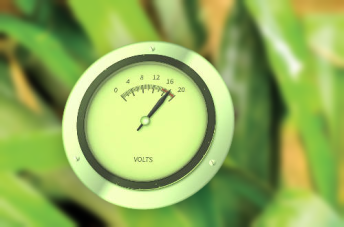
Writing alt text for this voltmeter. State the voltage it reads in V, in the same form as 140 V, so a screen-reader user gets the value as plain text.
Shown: 18 V
